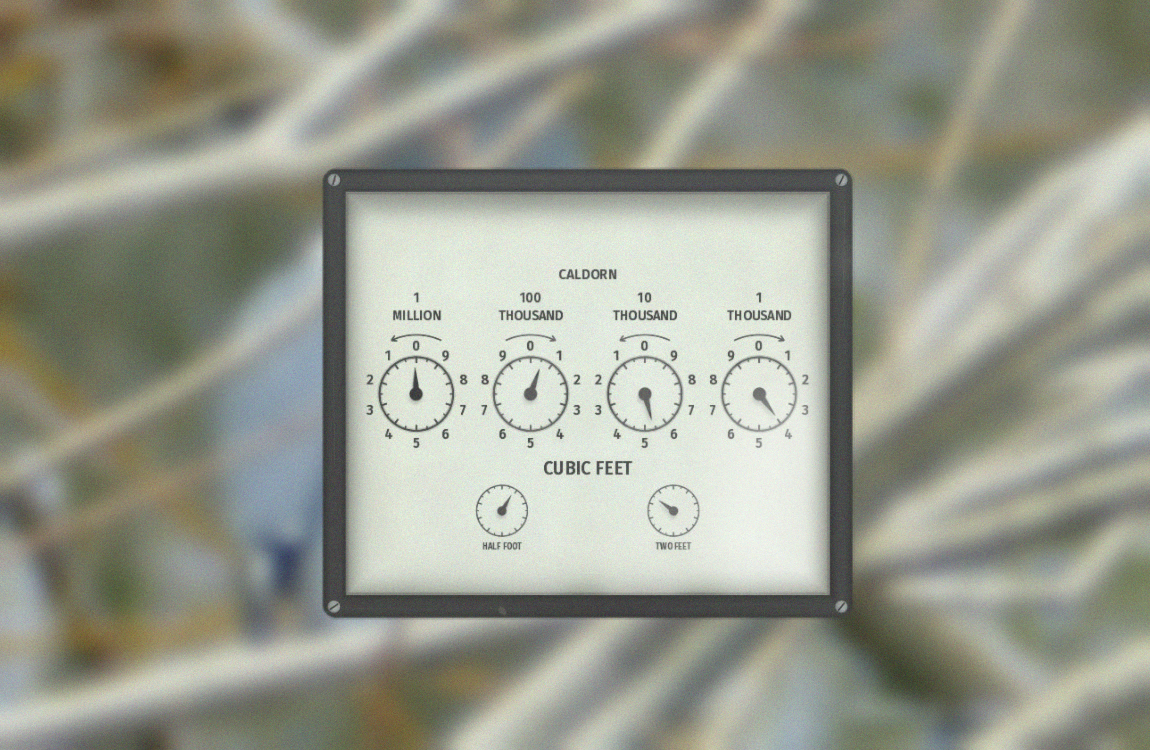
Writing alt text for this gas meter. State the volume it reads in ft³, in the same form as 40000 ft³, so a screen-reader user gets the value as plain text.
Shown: 5400 ft³
